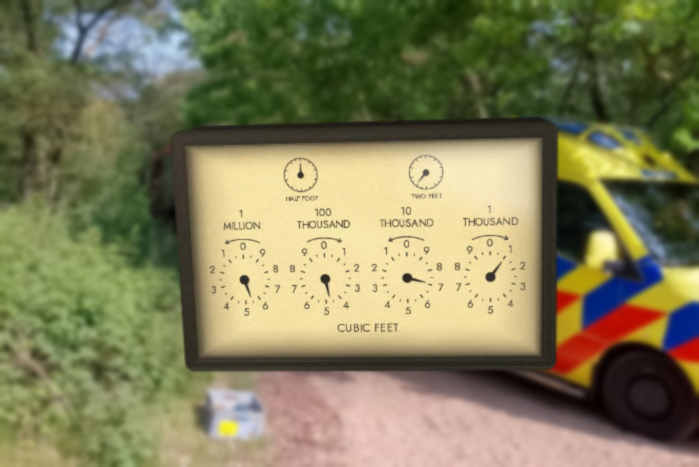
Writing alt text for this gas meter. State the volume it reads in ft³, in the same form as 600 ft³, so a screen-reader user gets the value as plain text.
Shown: 547100 ft³
